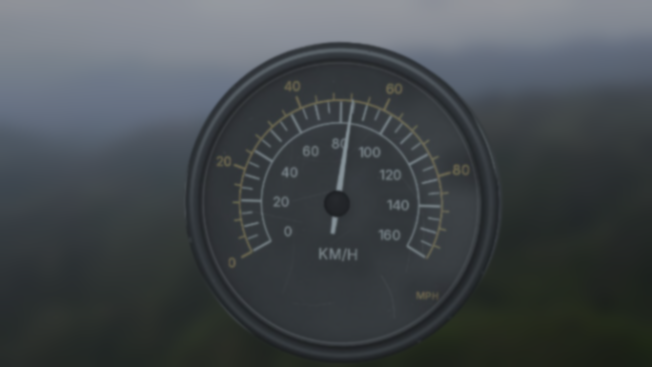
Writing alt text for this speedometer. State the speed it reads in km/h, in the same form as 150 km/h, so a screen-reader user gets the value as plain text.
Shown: 85 km/h
